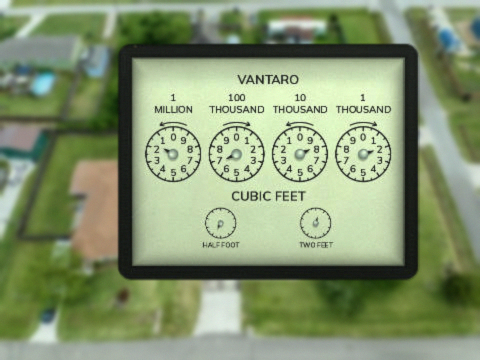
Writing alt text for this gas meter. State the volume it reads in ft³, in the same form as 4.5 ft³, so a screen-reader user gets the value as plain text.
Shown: 168200 ft³
